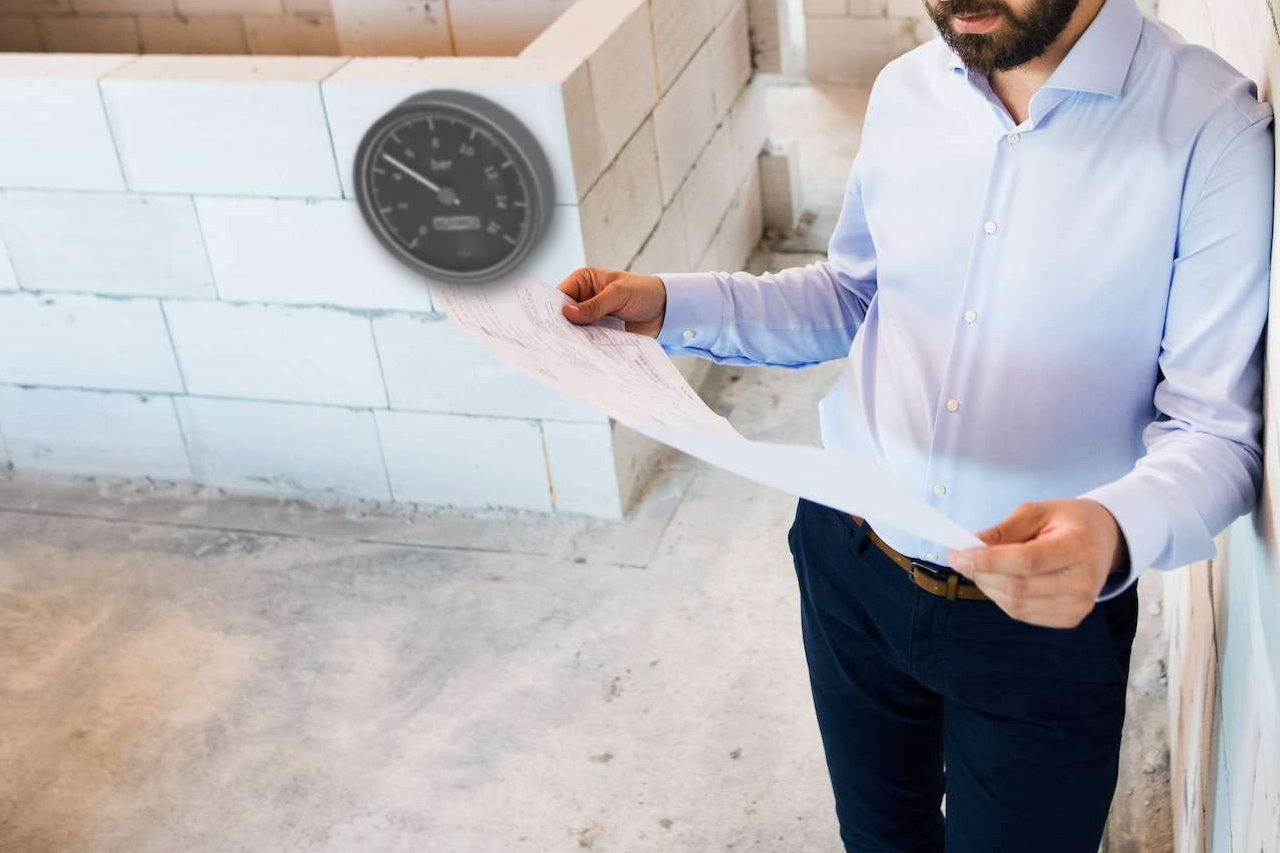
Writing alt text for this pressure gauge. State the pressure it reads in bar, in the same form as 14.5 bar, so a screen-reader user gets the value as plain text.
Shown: 5 bar
